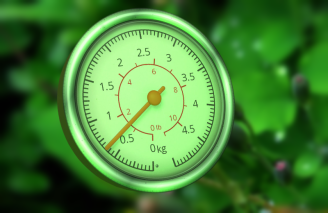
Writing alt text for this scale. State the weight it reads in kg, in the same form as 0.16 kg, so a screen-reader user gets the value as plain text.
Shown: 0.65 kg
